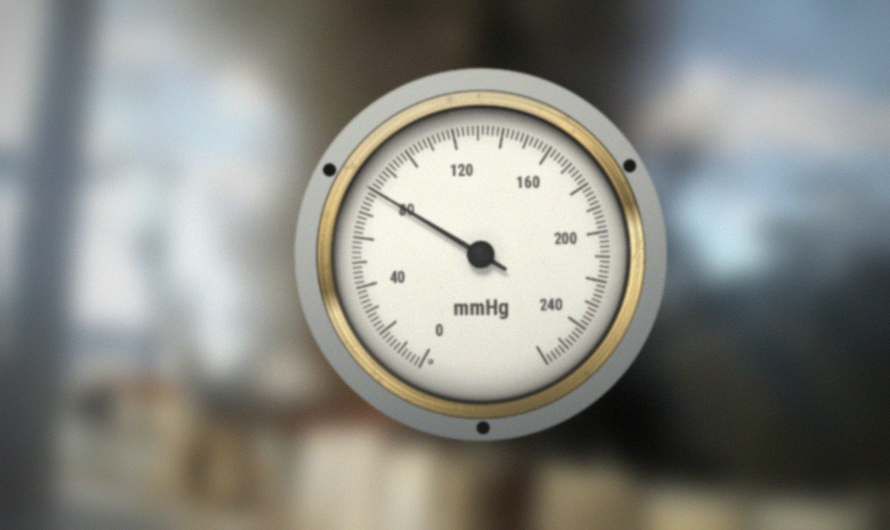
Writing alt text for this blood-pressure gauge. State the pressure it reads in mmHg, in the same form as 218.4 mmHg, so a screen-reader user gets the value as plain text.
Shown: 80 mmHg
